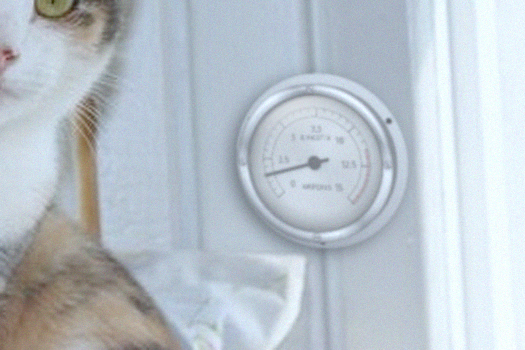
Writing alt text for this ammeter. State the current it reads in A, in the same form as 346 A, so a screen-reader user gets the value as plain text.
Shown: 1.5 A
